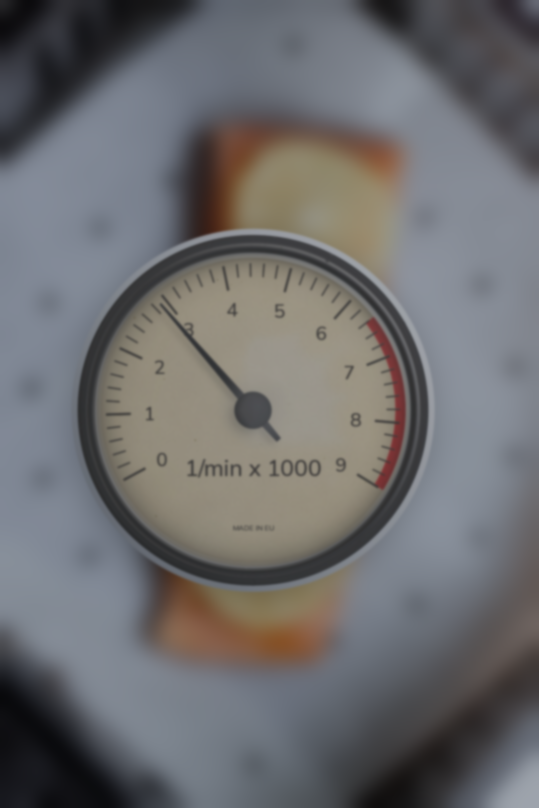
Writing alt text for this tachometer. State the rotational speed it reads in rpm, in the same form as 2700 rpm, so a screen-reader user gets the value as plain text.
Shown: 2900 rpm
